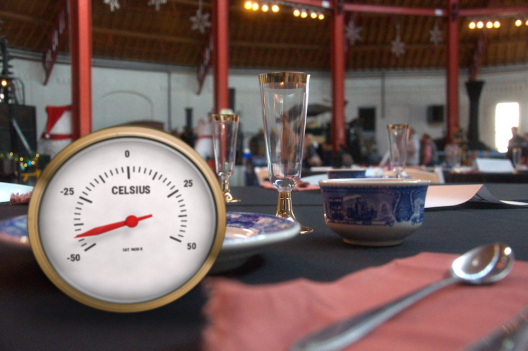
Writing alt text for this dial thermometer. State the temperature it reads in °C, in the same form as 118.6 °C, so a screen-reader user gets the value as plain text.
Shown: -42.5 °C
